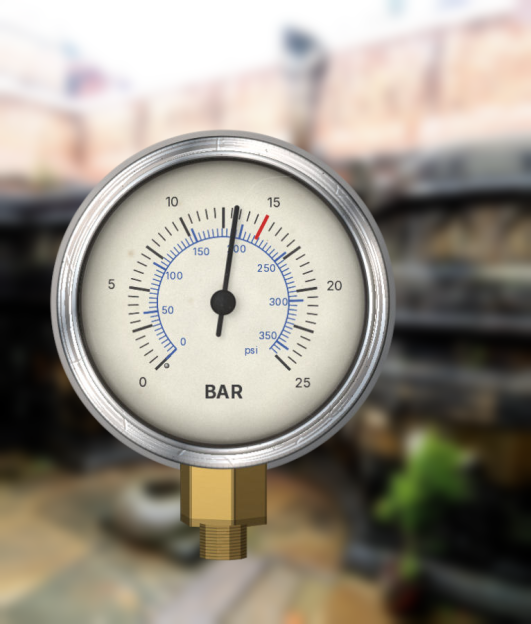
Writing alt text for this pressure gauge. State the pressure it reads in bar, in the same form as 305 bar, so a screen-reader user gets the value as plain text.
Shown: 13.25 bar
